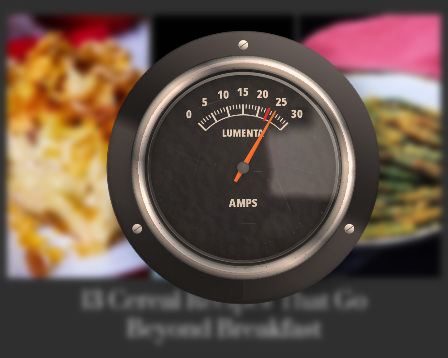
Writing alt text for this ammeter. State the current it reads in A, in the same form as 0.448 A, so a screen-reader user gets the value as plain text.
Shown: 25 A
